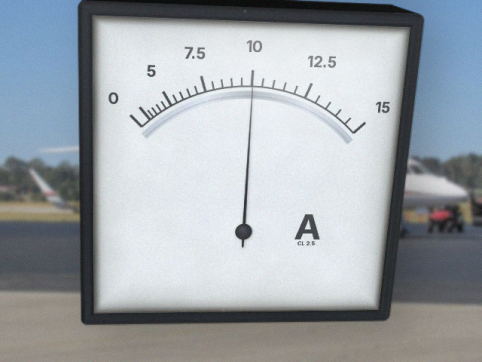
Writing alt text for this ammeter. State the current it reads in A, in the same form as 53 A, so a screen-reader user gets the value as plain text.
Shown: 10 A
